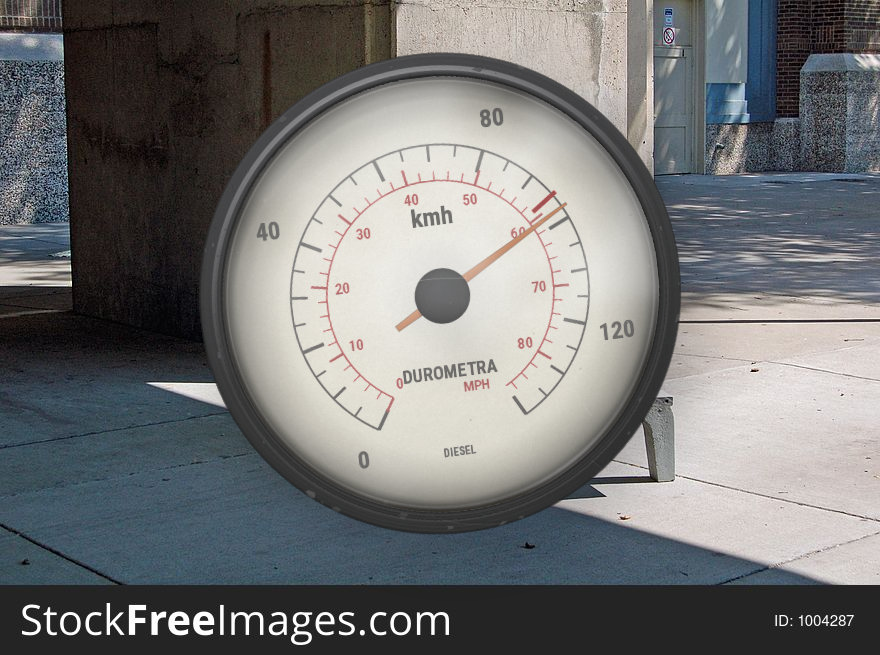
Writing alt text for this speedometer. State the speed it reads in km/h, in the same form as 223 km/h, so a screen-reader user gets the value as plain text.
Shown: 97.5 km/h
